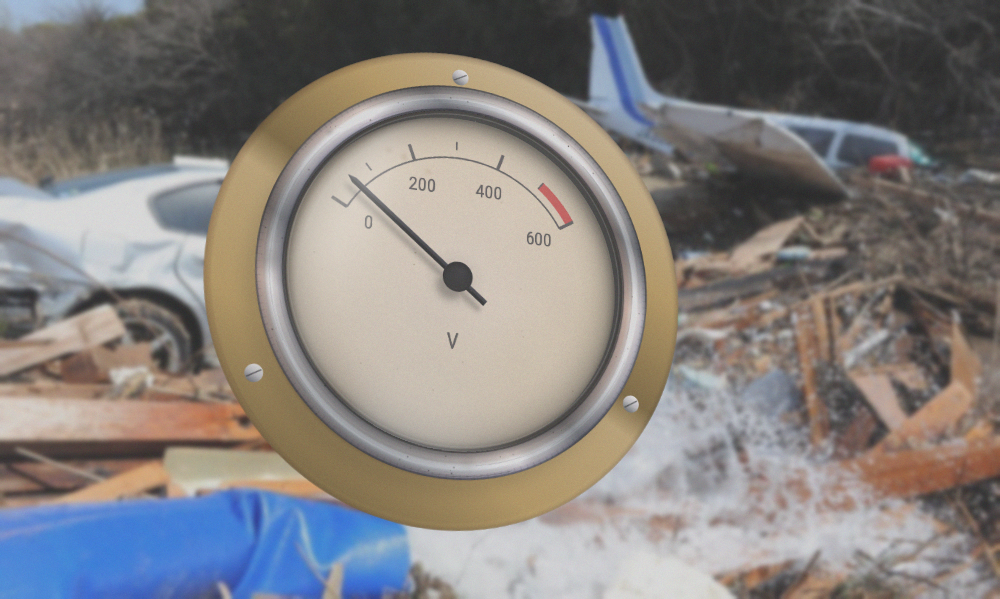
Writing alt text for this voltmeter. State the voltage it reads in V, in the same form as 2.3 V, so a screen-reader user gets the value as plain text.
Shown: 50 V
